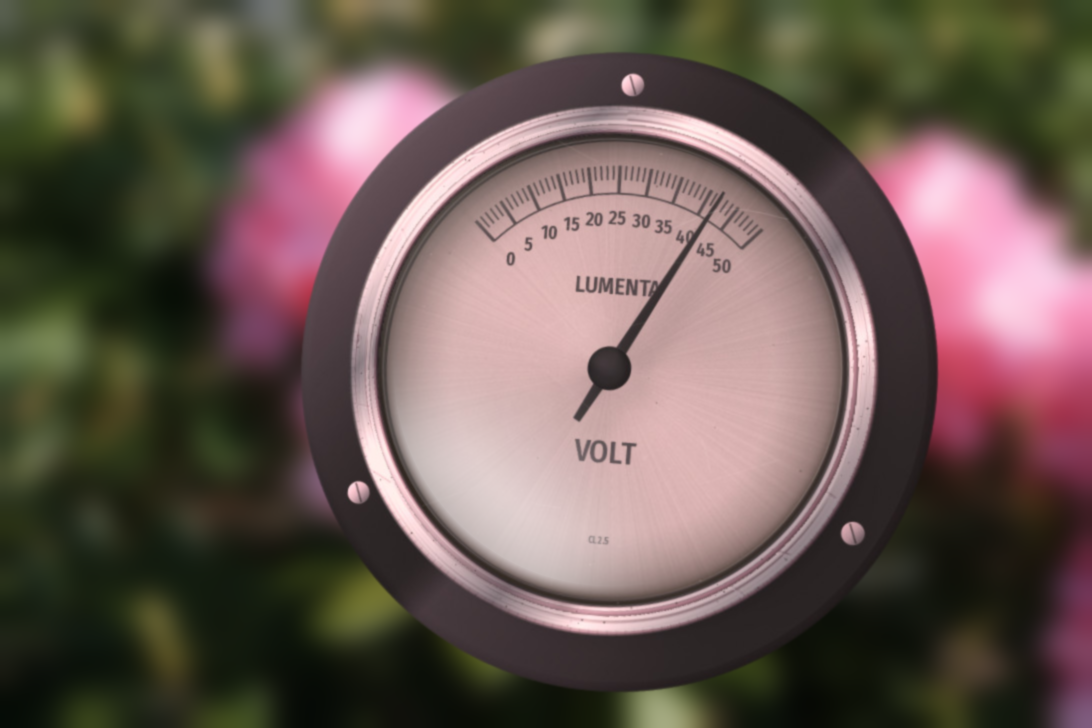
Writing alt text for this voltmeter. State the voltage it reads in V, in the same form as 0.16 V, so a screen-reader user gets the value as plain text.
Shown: 42 V
